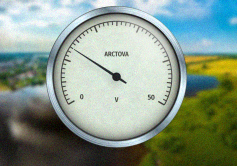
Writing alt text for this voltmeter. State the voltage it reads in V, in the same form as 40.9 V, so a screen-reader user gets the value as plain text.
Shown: 13 V
